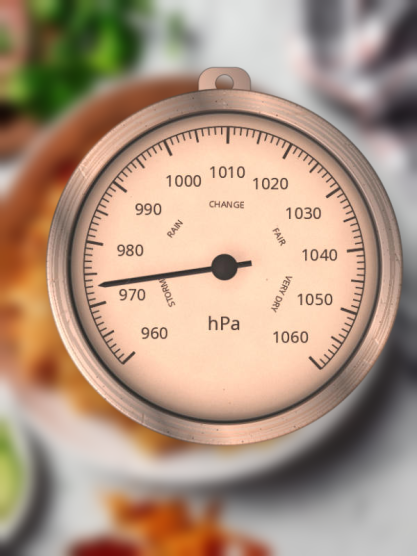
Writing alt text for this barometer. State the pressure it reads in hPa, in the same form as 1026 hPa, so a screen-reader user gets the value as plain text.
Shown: 973 hPa
